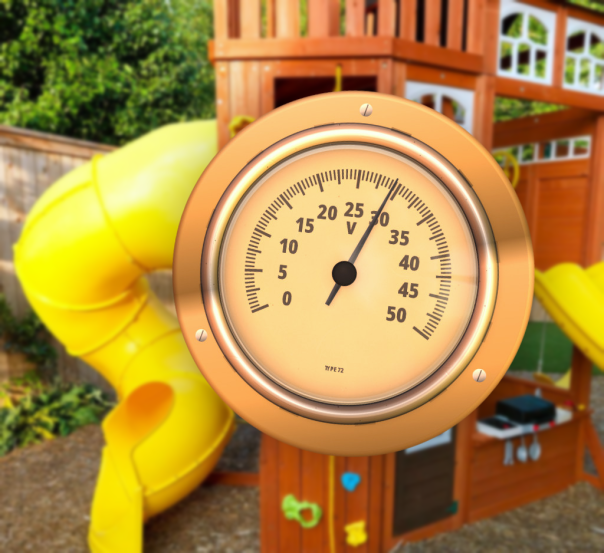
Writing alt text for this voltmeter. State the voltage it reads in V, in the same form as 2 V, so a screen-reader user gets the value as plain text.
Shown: 29.5 V
